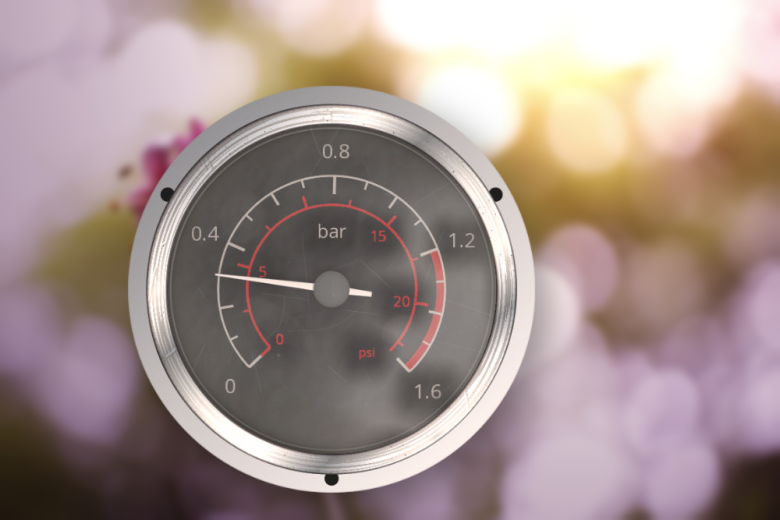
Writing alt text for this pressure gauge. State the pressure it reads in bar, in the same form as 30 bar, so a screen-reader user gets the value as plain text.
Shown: 0.3 bar
